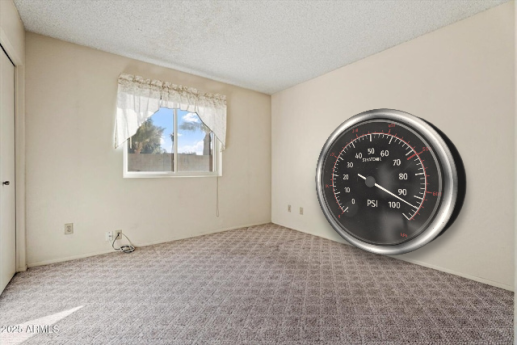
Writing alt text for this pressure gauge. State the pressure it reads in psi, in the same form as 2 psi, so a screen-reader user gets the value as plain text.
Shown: 94 psi
